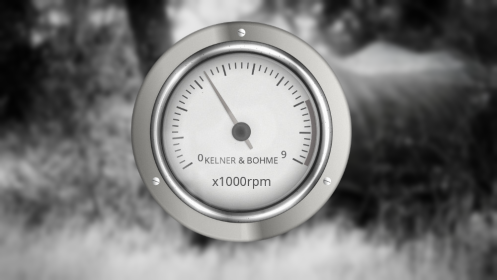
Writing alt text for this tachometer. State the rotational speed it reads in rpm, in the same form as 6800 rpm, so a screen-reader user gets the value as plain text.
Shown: 3400 rpm
